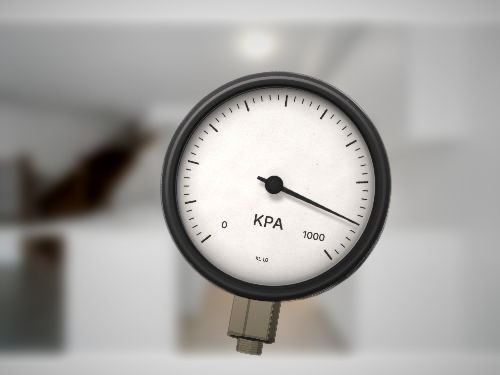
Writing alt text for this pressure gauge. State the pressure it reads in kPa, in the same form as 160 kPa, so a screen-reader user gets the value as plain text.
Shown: 900 kPa
